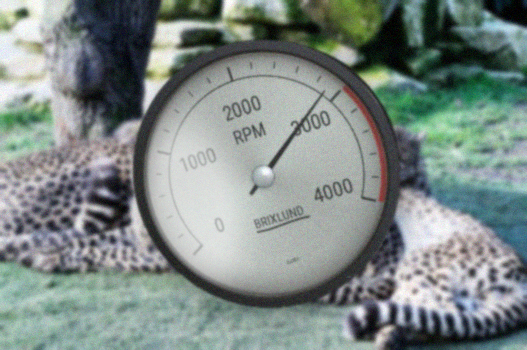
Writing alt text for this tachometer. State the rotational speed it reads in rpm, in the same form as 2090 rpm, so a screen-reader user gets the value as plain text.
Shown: 2900 rpm
